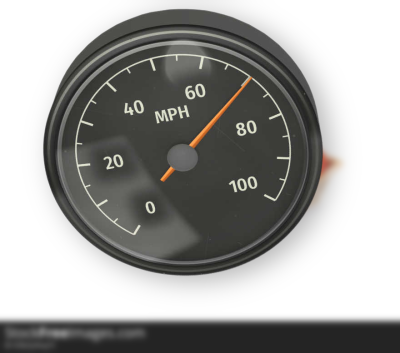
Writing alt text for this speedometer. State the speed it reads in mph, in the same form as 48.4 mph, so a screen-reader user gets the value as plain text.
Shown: 70 mph
